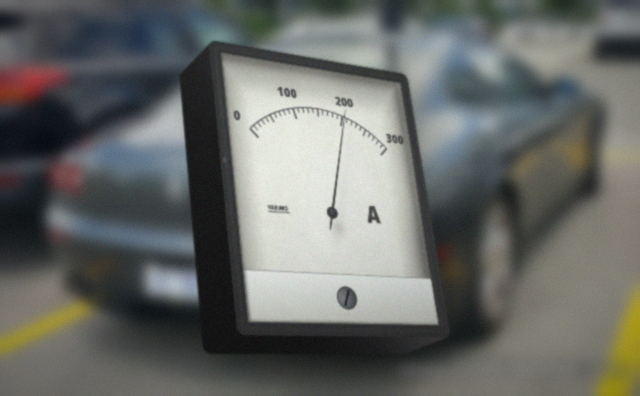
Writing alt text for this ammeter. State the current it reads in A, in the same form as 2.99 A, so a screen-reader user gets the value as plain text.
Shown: 200 A
